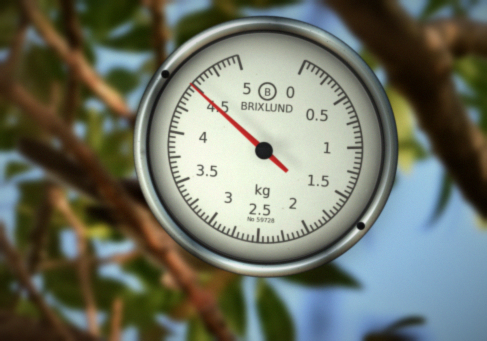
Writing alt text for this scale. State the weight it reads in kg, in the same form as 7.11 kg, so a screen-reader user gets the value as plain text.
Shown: 4.5 kg
